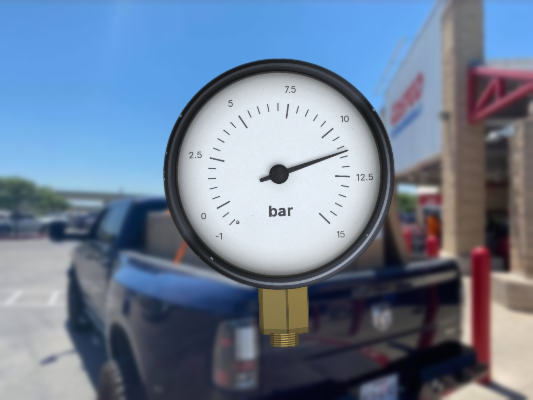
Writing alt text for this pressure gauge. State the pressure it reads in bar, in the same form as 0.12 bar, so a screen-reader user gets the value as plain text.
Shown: 11.25 bar
